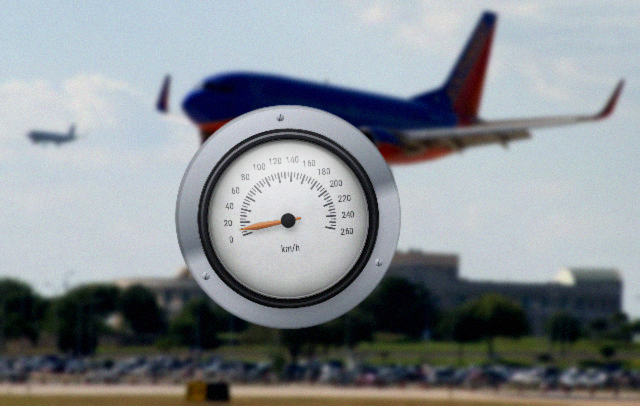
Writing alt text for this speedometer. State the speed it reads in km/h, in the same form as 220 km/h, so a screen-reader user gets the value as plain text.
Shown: 10 km/h
